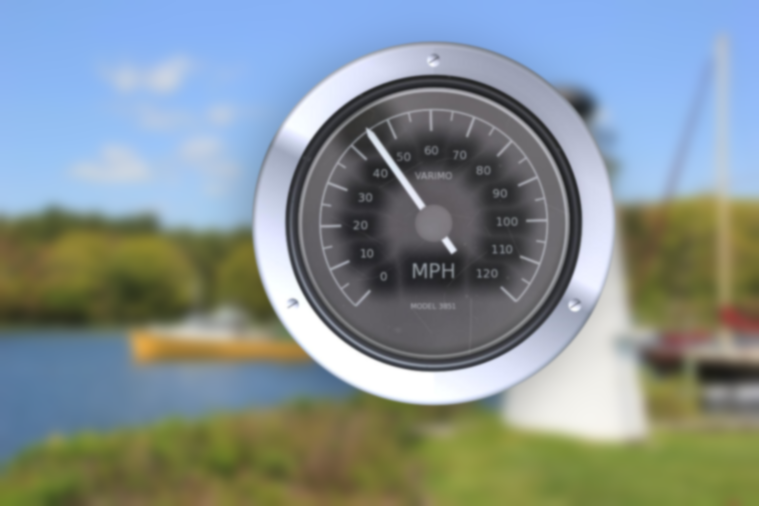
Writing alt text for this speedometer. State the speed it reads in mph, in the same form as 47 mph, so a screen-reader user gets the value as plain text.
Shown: 45 mph
